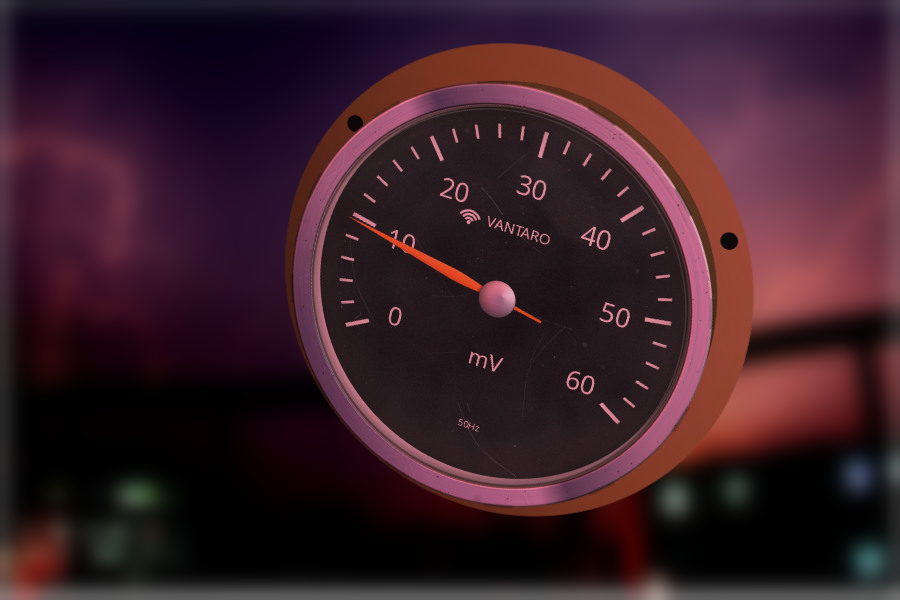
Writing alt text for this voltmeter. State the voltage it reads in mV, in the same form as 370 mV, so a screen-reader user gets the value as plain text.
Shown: 10 mV
